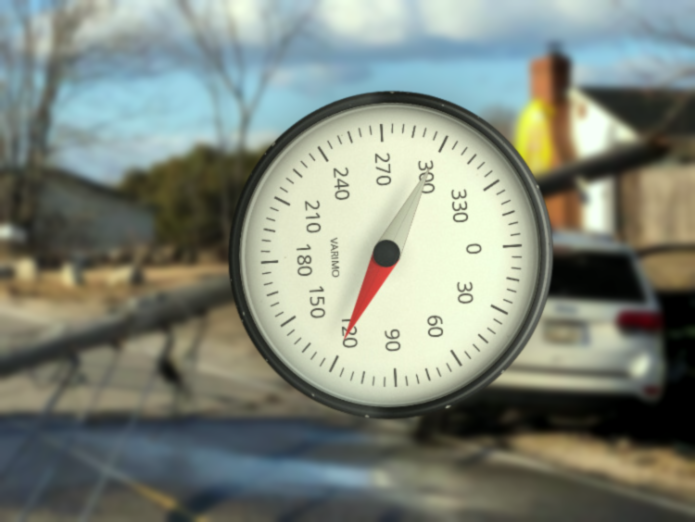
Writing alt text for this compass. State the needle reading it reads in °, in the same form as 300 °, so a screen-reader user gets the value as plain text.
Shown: 120 °
